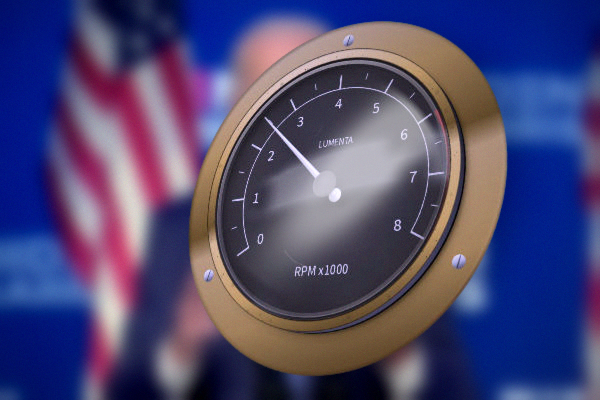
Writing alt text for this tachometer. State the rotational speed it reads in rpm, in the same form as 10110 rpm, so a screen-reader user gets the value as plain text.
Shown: 2500 rpm
